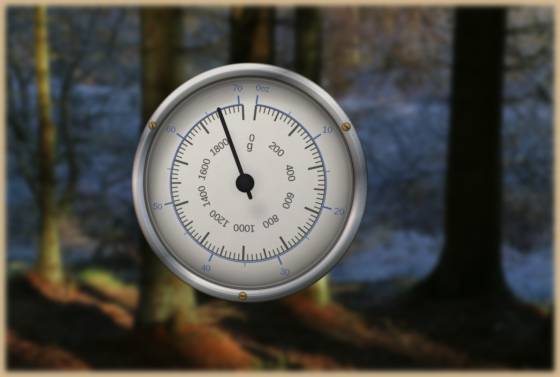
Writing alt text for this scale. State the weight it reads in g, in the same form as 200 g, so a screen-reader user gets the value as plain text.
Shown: 1900 g
